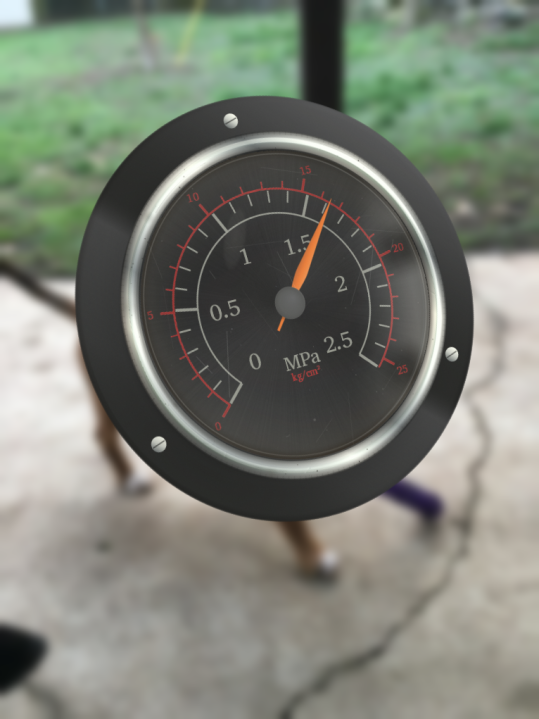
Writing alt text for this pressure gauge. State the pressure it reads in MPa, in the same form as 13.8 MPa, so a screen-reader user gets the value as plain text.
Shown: 1.6 MPa
